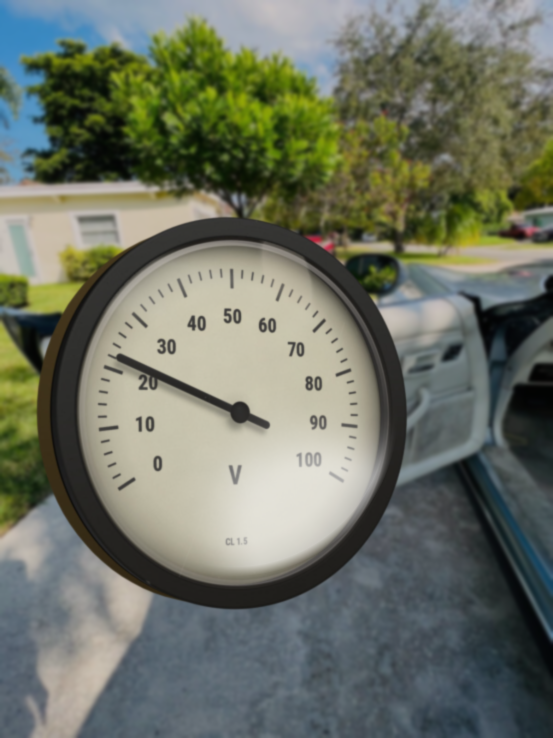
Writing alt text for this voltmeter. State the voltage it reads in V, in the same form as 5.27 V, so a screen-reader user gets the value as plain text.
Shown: 22 V
